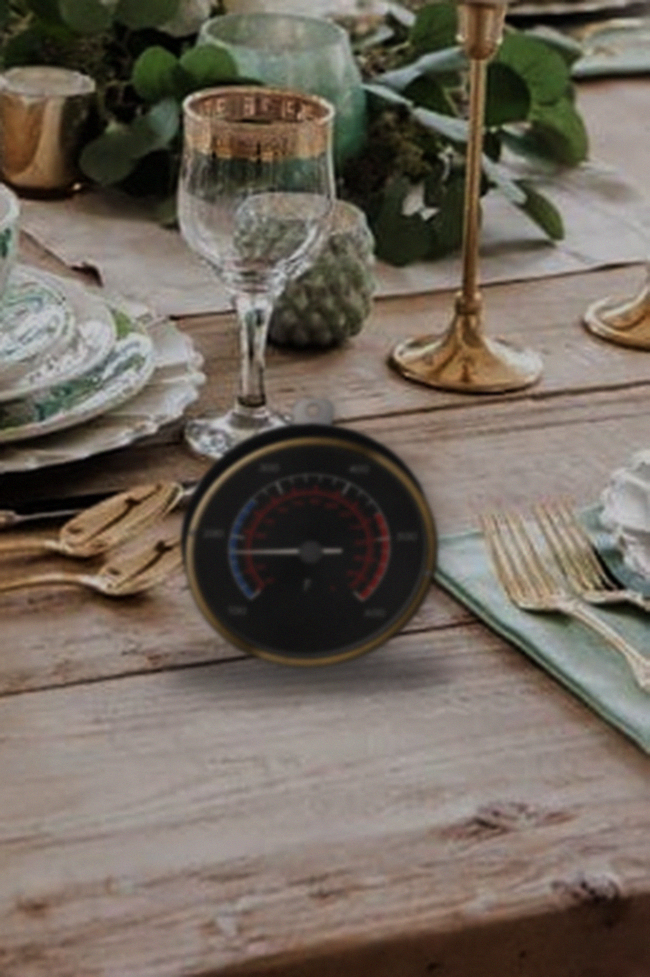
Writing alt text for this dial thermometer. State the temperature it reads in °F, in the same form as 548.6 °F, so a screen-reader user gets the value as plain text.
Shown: 180 °F
